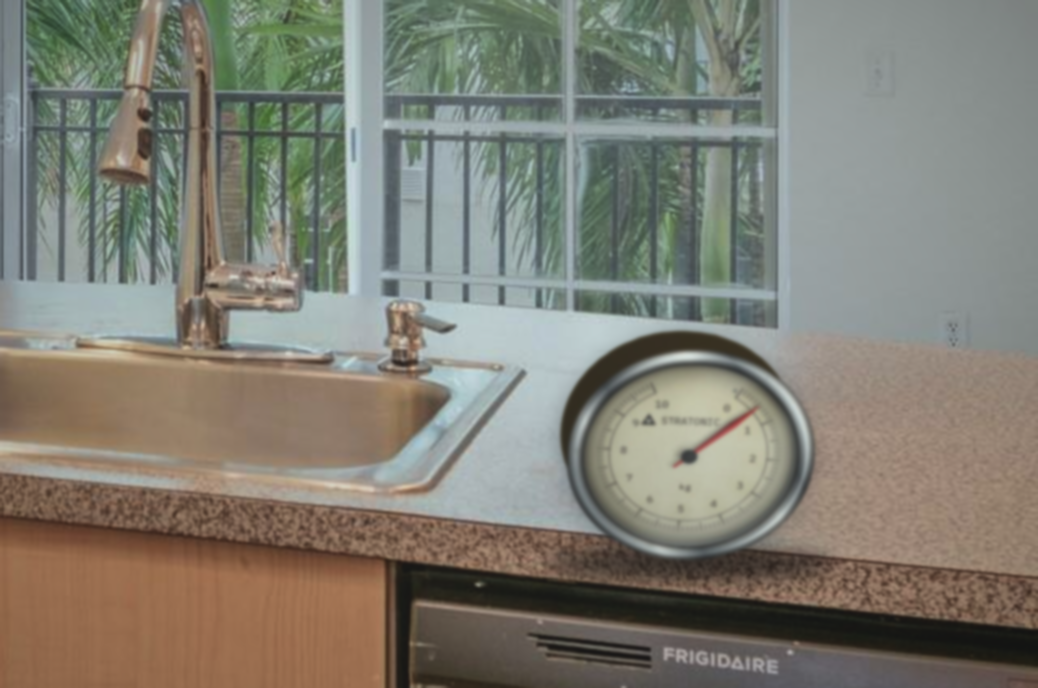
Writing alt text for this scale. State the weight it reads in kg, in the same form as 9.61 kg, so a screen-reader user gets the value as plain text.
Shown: 0.5 kg
